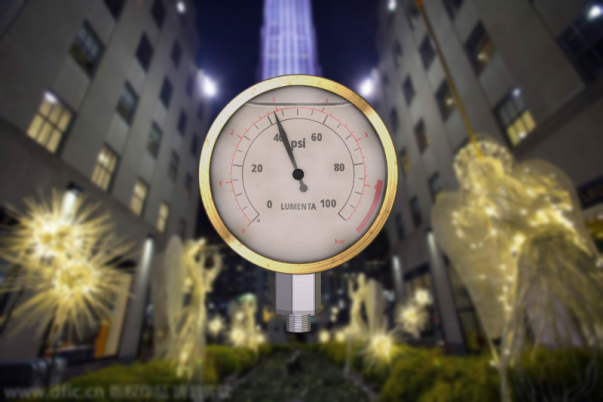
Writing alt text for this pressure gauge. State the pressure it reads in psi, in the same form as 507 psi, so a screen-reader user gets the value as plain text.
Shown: 42.5 psi
